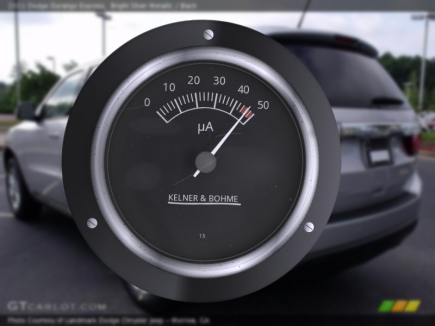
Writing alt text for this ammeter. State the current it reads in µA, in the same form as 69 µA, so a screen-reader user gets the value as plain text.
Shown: 46 µA
